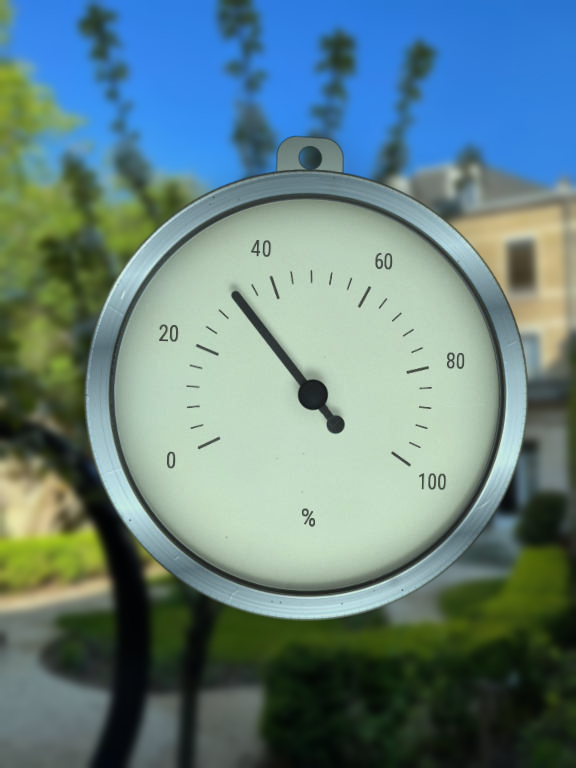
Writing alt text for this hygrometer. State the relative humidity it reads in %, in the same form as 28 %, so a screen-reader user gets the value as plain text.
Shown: 32 %
